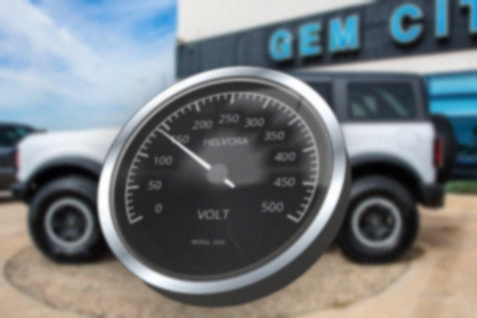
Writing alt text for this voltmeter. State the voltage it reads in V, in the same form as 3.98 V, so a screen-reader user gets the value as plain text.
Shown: 140 V
